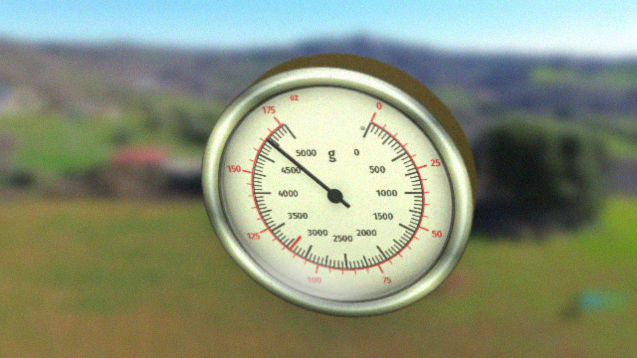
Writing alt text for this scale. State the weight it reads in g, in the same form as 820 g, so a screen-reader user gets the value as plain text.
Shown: 4750 g
